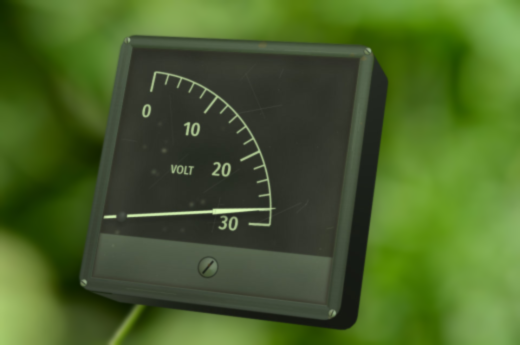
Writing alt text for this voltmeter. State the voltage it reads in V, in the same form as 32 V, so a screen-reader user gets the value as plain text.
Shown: 28 V
